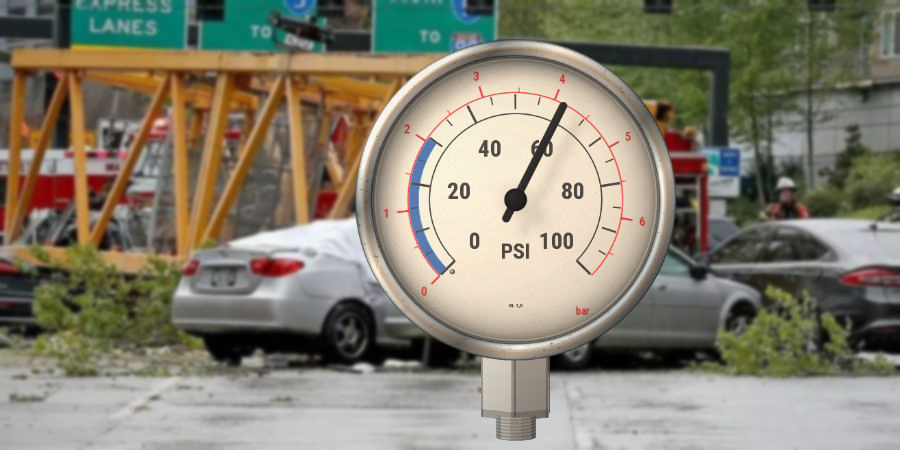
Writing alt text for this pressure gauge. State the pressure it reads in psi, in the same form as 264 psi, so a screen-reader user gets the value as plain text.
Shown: 60 psi
